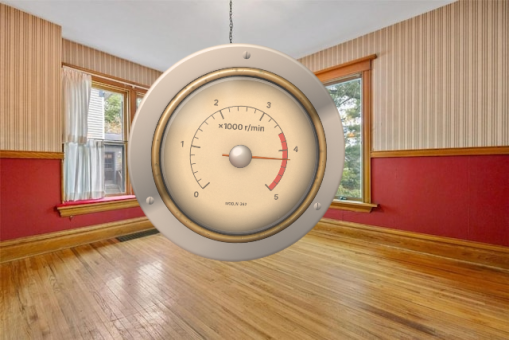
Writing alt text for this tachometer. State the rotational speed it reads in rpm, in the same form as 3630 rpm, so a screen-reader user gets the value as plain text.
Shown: 4200 rpm
